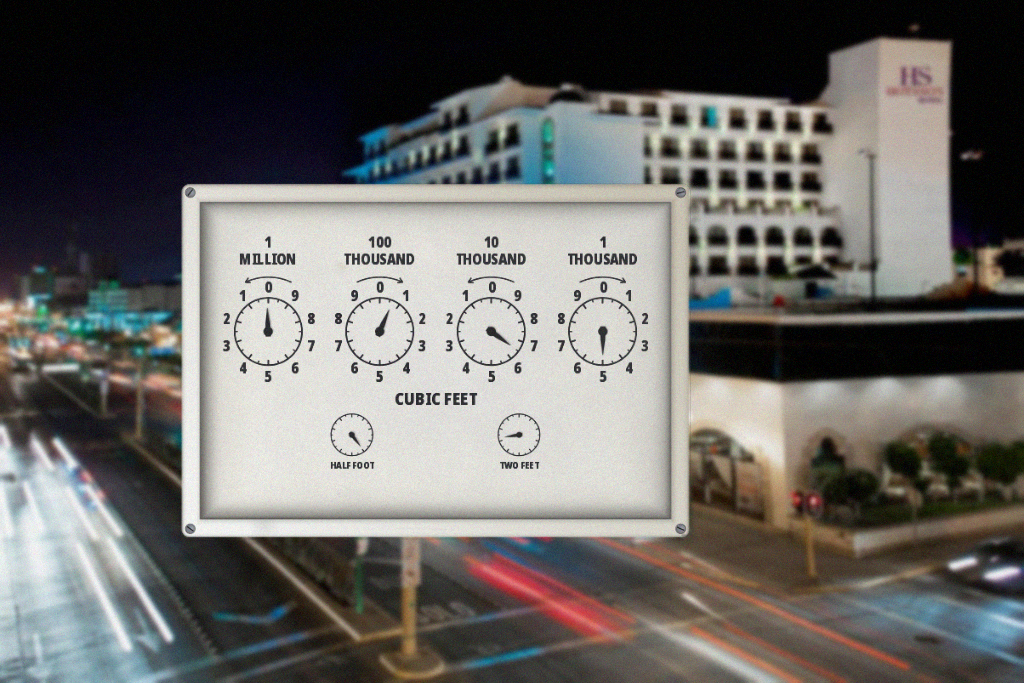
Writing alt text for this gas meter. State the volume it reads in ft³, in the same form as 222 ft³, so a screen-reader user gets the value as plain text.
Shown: 6500 ft³
